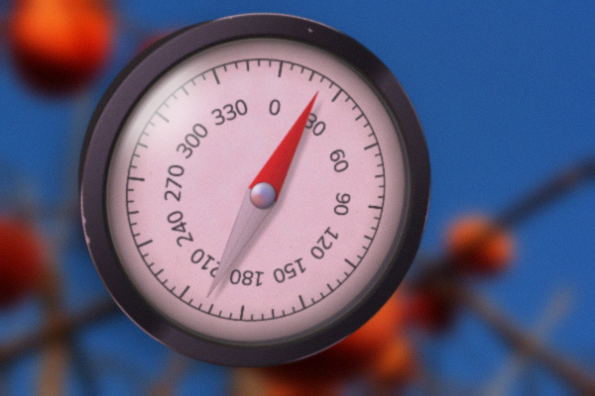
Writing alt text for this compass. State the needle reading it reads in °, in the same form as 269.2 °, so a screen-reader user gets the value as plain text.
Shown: 20 °
